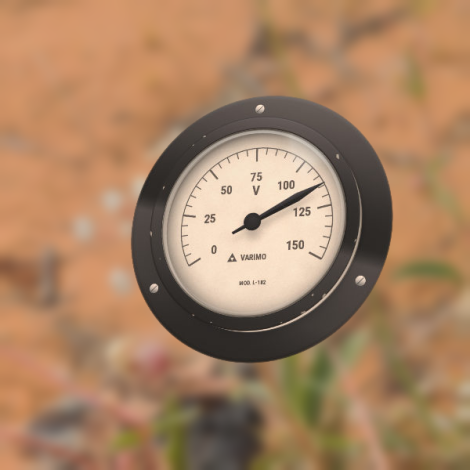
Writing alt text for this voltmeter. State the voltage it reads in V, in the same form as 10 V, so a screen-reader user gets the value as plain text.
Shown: 115 V
